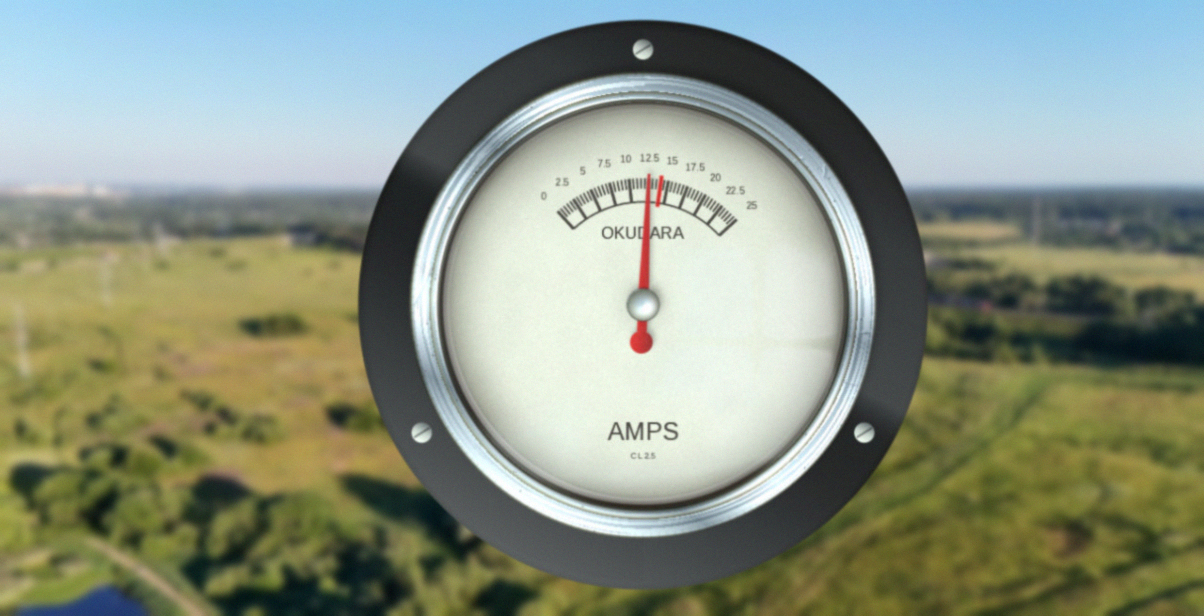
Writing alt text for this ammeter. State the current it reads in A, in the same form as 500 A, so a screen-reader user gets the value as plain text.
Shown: 12.5 A
